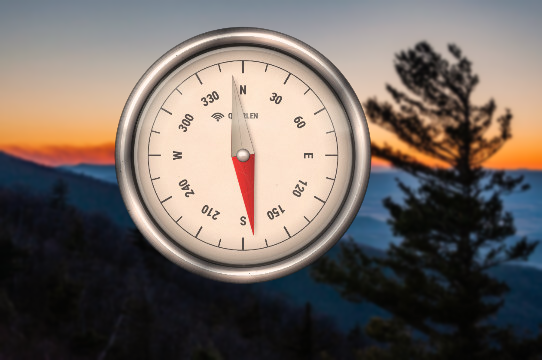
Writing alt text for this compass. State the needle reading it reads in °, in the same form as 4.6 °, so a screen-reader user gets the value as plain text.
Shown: 172.5 °
